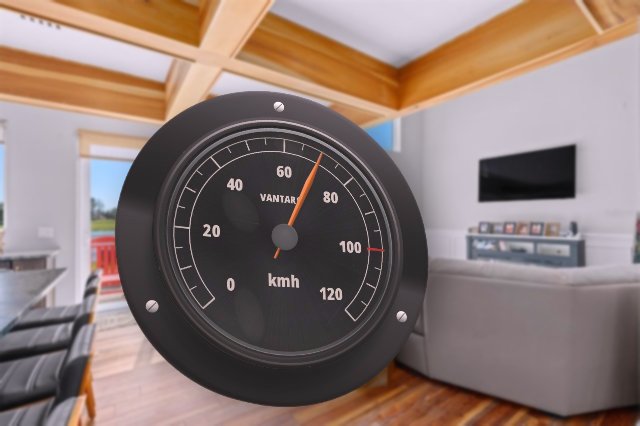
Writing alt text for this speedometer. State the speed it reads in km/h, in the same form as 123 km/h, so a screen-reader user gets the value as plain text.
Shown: 70 km/h
